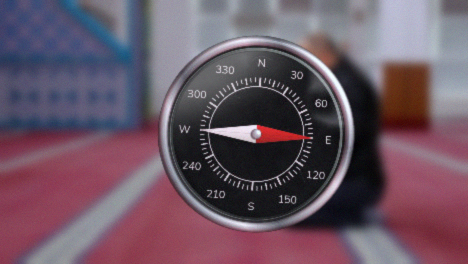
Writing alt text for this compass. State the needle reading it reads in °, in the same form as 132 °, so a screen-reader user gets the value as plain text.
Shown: 90 °
